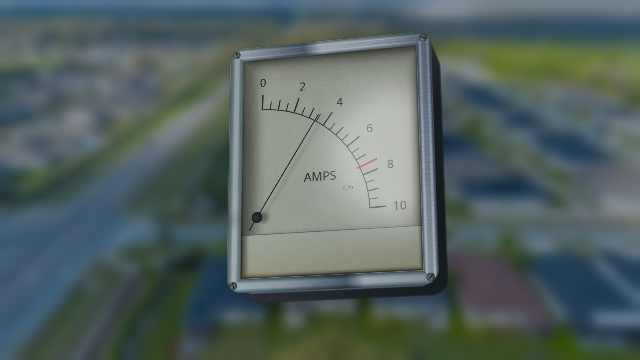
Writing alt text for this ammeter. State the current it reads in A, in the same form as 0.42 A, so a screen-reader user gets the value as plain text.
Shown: 3.5 A
